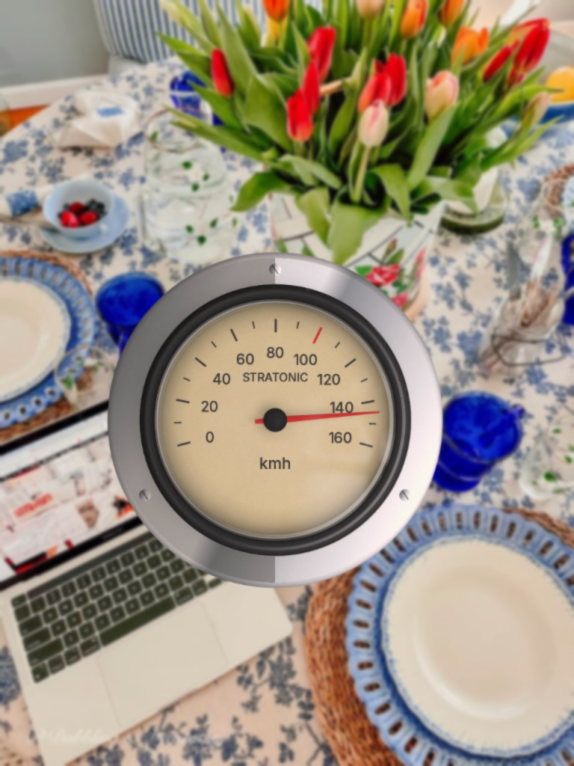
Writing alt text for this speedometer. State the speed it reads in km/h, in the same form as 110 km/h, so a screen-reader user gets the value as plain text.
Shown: 145 km/h
